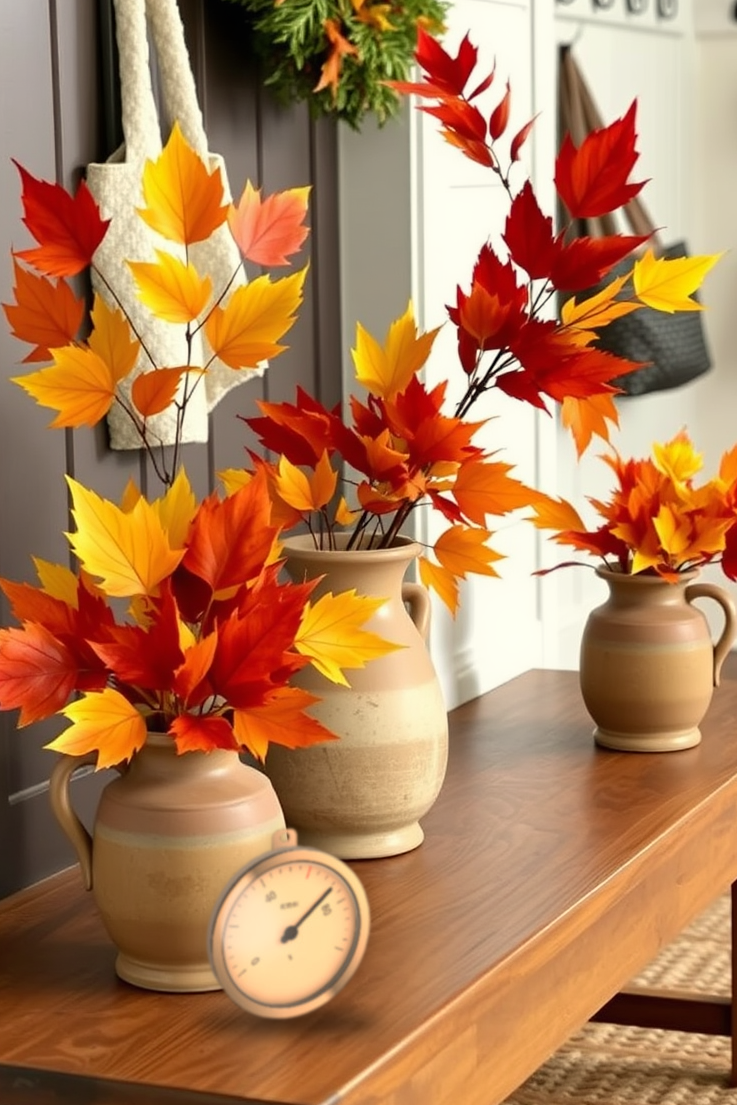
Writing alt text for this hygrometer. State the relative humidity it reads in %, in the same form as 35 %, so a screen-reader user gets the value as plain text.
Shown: 72 %
